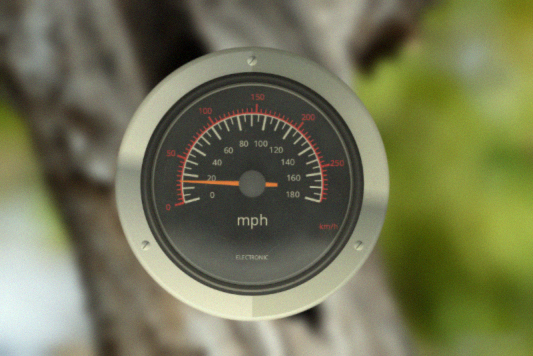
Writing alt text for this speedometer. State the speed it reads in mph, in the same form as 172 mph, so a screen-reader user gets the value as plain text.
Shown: 15 mph
